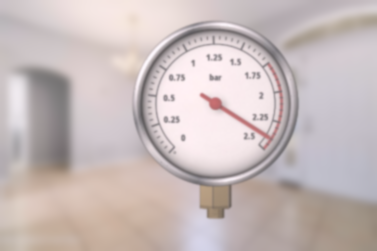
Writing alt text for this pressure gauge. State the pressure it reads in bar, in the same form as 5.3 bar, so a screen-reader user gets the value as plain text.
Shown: 2.4 bar
